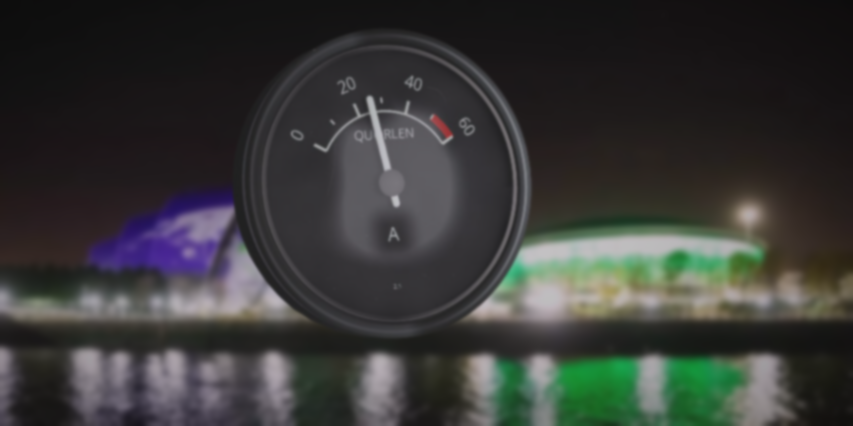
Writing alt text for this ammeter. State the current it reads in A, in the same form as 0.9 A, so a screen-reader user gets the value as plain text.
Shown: 25 A
